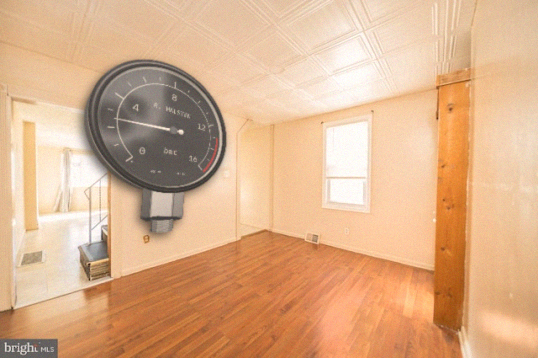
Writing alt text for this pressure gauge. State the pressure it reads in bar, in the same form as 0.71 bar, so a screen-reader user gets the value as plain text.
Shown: 2.5 bar
